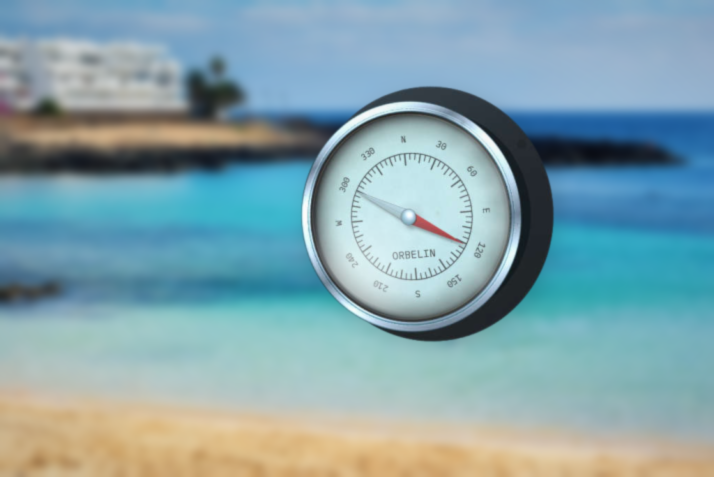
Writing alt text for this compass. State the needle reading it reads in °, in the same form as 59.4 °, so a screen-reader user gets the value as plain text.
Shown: 120 °
